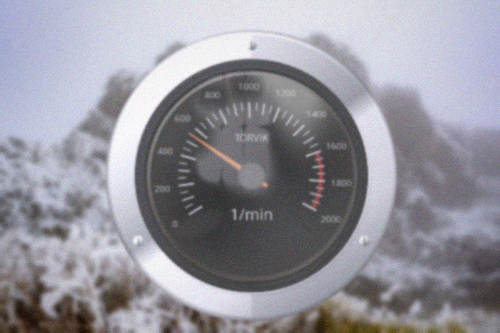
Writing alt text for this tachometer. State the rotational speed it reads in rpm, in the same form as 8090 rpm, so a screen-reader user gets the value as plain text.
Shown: 550 rpm
